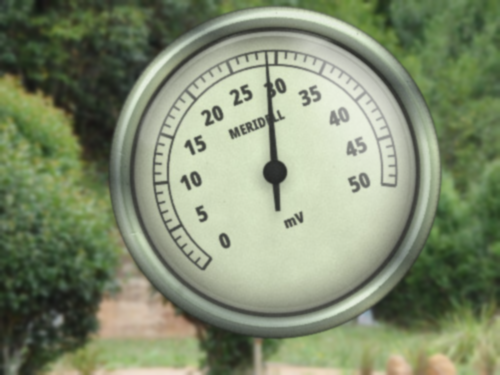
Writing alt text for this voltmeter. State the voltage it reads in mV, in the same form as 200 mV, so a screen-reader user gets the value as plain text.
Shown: 29 mV
